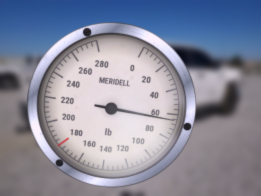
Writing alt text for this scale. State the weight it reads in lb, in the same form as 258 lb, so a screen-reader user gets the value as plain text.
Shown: 64 lb
